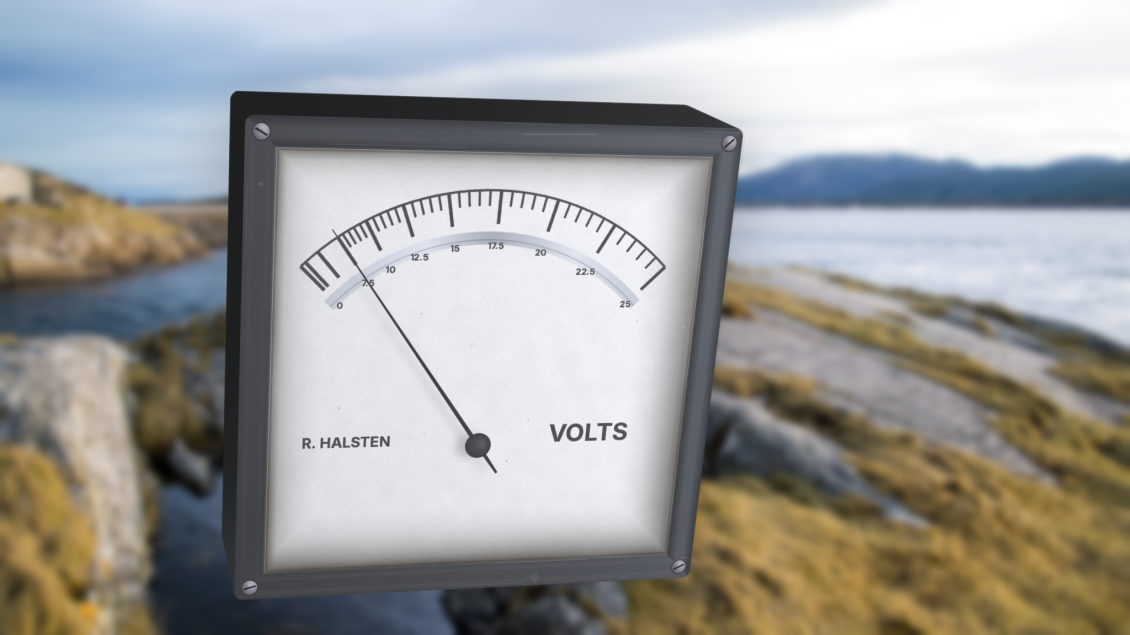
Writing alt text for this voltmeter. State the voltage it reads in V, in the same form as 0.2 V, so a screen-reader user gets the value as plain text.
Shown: 7.5 V
